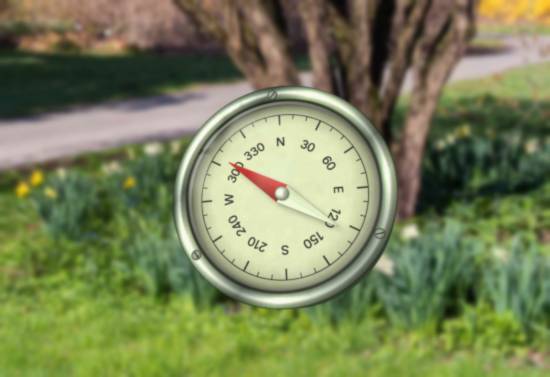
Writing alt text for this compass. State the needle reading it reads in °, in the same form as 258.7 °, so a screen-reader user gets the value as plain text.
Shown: 305 °
